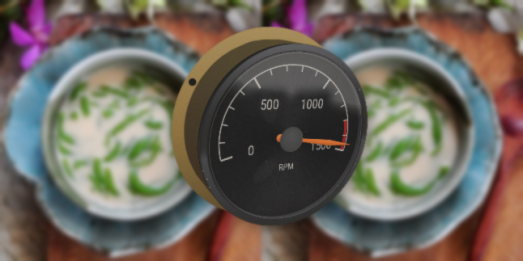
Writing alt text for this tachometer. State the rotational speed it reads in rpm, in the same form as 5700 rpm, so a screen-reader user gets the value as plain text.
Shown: 1450 rpm
